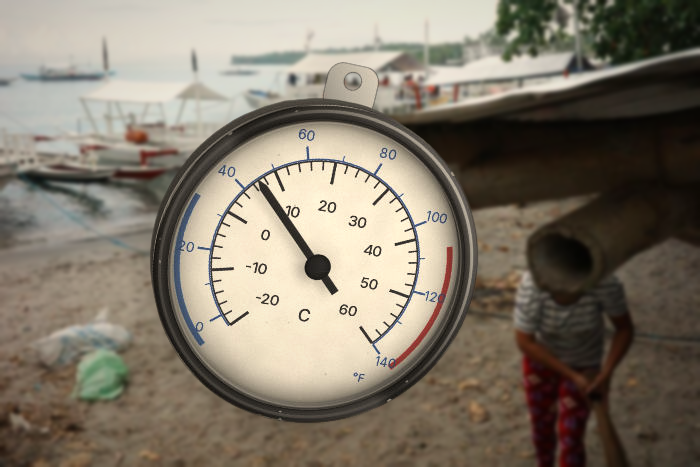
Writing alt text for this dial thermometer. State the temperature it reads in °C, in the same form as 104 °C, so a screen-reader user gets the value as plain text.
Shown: 7 °C
